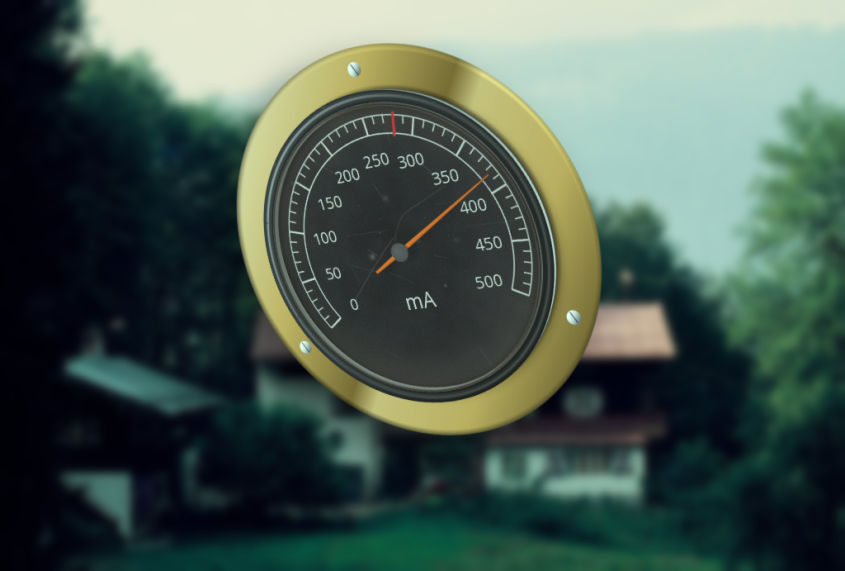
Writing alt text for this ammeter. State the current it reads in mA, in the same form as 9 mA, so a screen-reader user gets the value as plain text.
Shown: 385 mA
